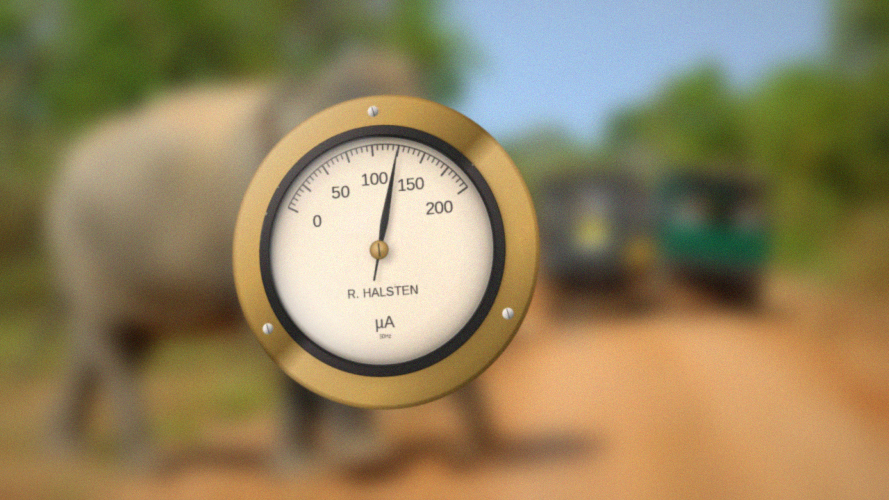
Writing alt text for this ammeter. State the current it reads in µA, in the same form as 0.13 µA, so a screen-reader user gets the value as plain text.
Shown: 125 µA
